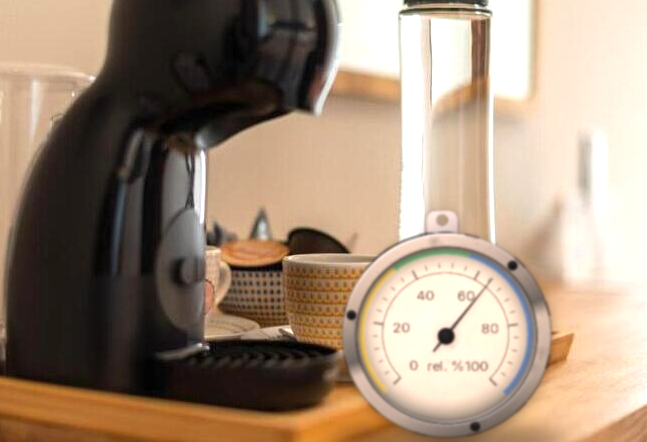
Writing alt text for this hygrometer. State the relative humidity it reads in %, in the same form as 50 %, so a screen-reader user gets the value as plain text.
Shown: 64 %
